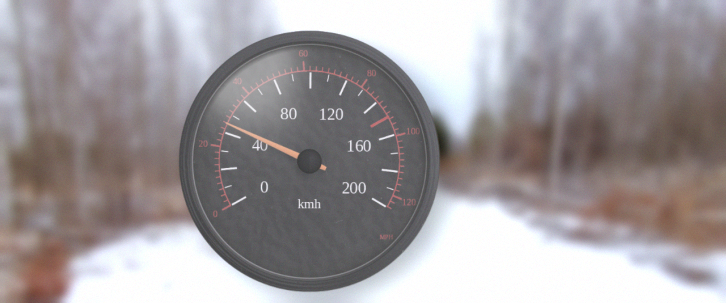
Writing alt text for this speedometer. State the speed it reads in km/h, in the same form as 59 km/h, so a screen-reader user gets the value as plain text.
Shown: 45 km/h
